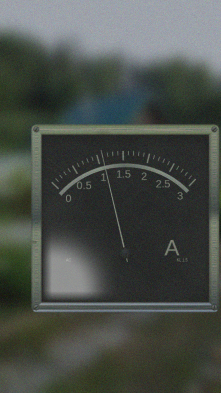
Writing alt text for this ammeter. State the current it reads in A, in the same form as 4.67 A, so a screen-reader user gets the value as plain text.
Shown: 1.1 A
